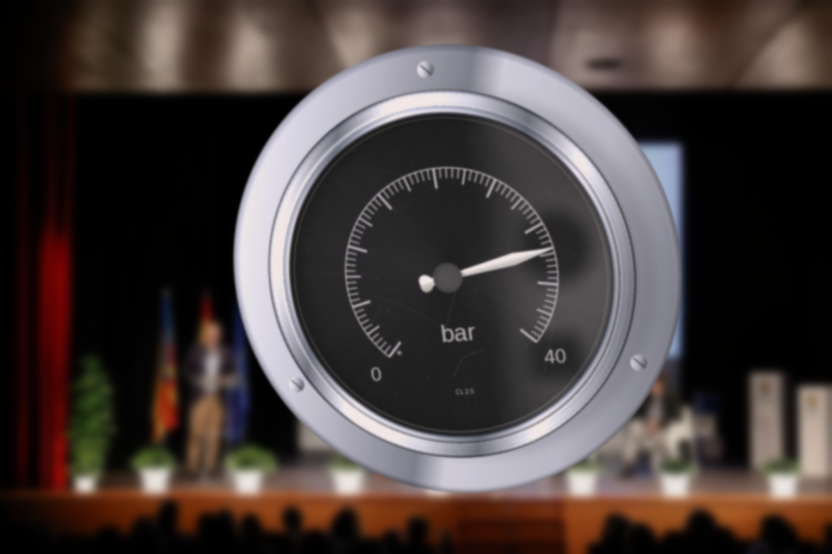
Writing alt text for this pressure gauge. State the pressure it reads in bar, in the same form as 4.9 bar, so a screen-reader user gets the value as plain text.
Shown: 32 bar
